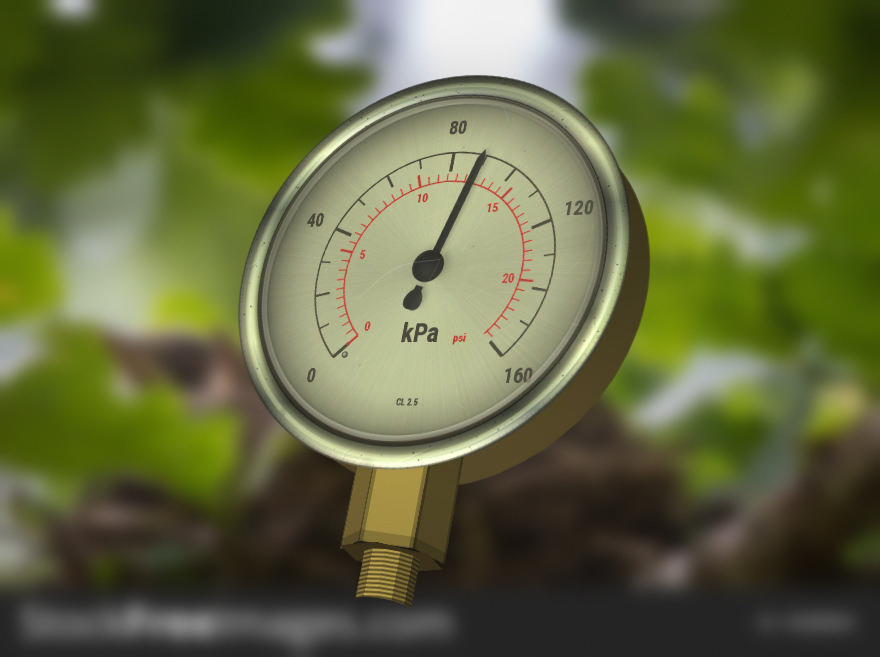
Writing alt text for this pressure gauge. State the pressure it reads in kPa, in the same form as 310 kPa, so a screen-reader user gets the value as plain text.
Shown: 90 kPa
